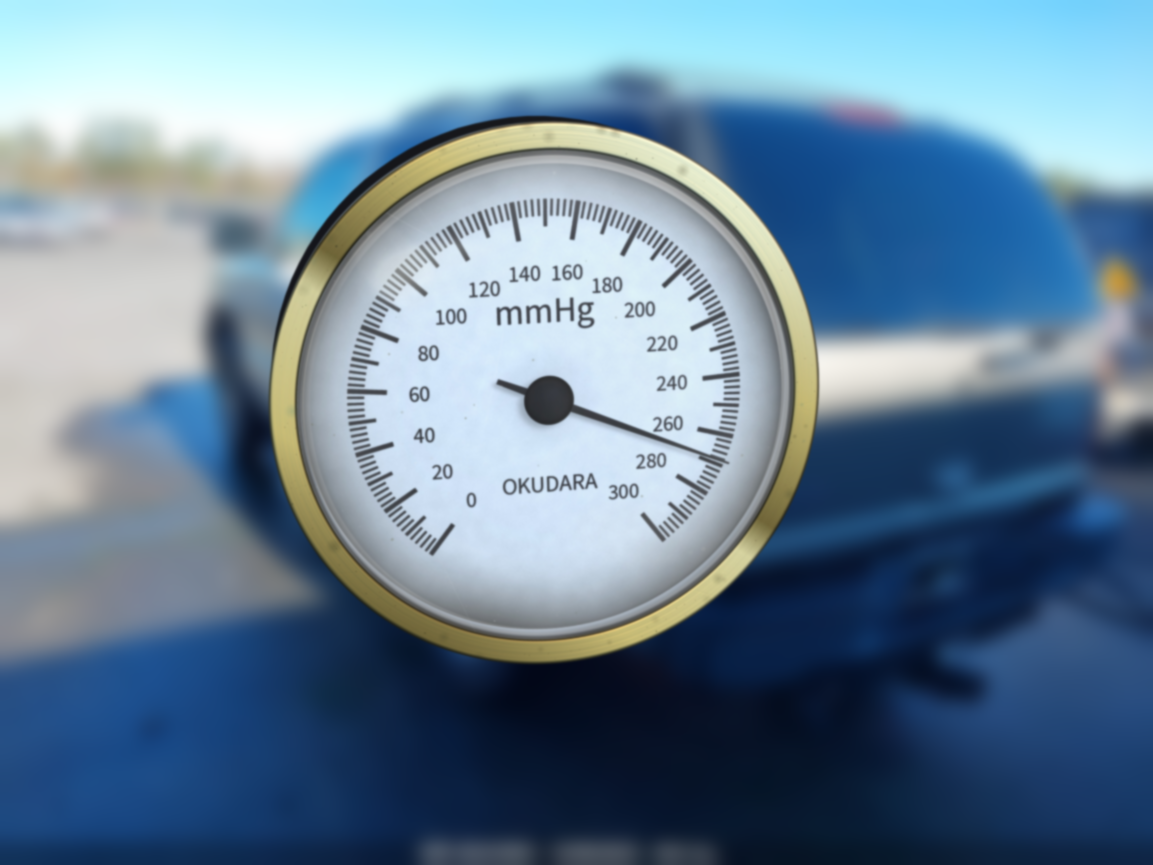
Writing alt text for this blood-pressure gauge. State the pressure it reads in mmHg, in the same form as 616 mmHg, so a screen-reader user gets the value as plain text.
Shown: 268 mmHg
